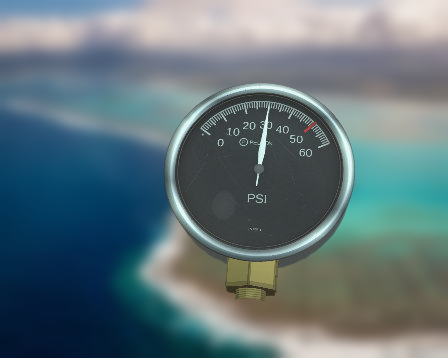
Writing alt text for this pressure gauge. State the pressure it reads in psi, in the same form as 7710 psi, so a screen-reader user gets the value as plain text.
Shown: 30 psi
